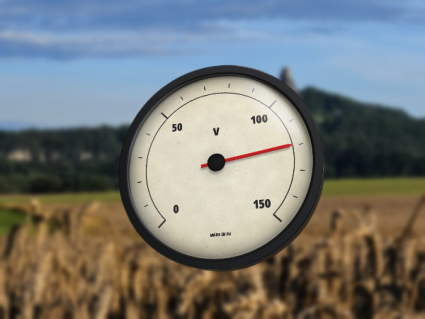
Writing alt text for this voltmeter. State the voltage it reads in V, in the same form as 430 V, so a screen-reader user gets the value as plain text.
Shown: 120 V
